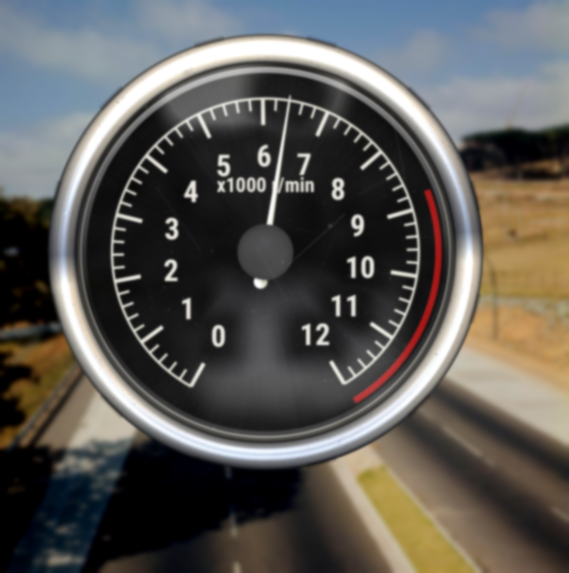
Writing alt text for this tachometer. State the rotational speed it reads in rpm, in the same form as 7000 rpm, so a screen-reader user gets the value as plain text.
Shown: 6400 rpm
